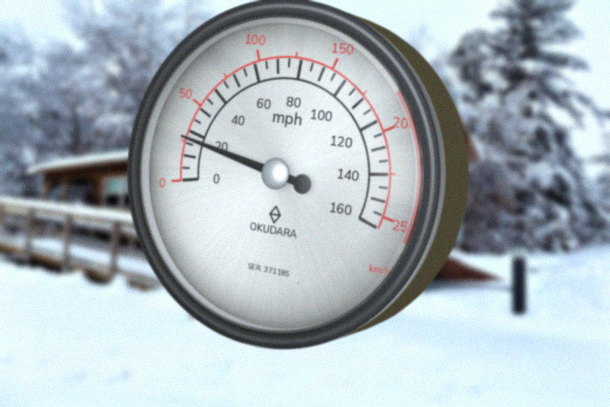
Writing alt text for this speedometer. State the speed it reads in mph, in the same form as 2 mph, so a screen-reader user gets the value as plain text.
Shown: 17.5 mph
